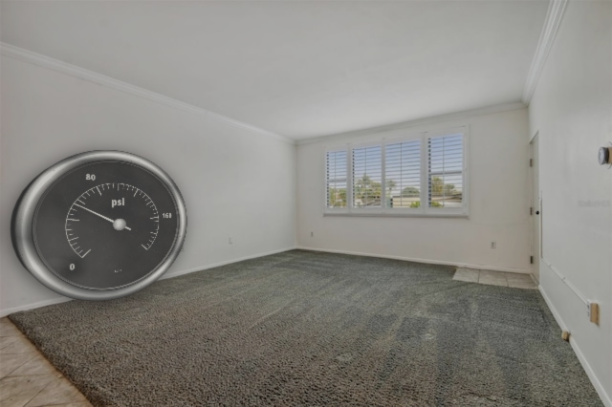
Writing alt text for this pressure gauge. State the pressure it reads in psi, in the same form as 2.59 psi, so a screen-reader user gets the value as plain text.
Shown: 55 psi
